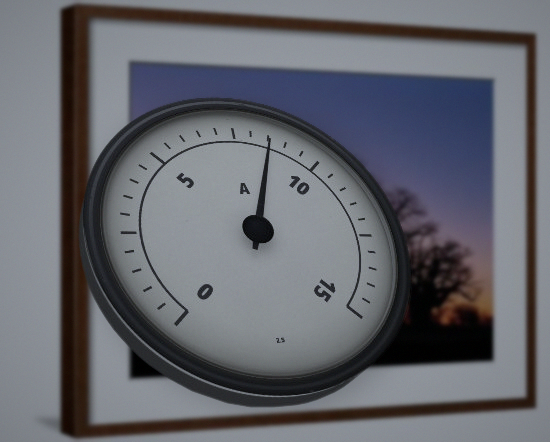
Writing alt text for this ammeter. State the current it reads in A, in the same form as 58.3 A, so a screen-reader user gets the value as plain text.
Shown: 8.5 A
